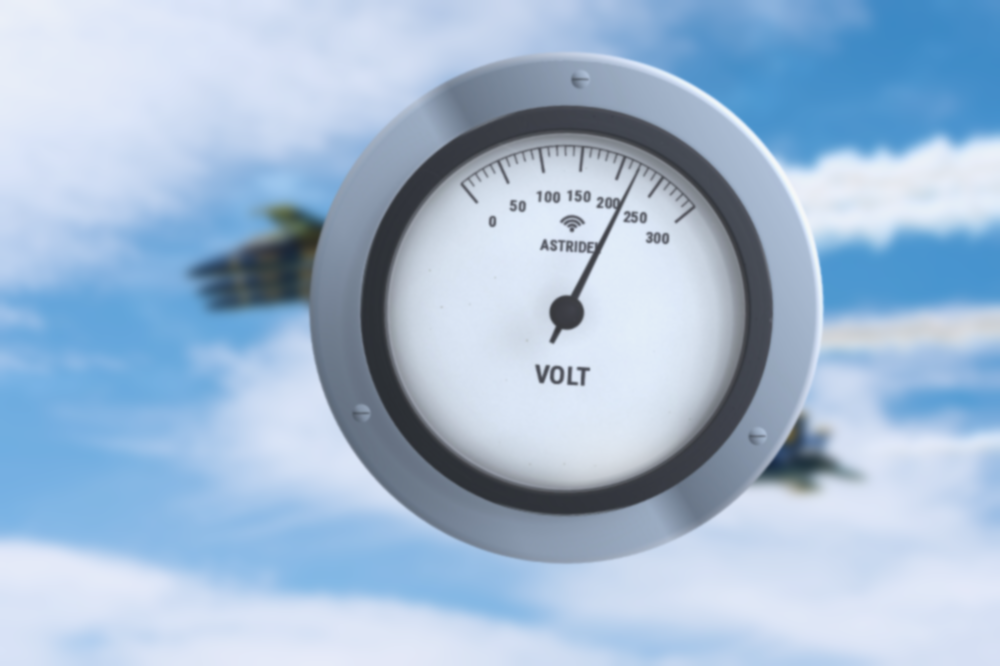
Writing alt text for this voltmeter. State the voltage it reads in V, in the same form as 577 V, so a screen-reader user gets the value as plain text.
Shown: 220 V
